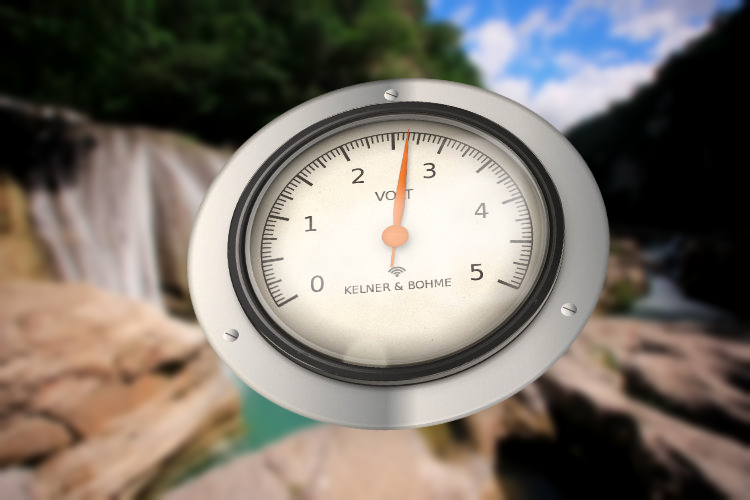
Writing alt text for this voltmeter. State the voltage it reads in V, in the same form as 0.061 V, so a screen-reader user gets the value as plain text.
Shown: 2.65 V
